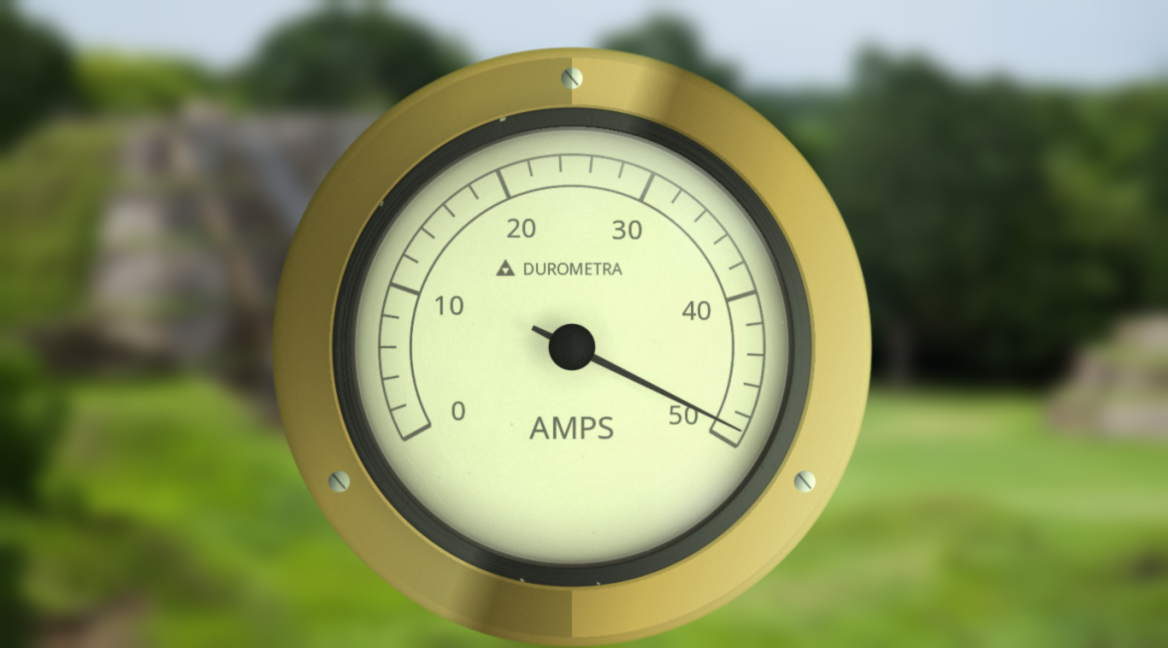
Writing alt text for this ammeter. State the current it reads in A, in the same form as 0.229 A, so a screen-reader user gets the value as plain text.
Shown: 49 A
